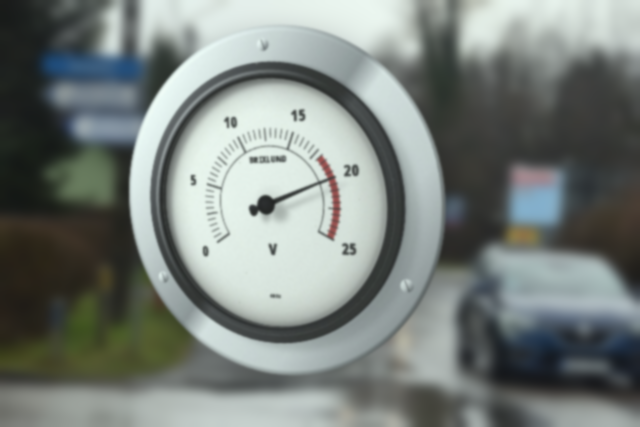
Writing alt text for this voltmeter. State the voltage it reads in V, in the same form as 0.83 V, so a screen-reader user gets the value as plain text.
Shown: 20 V
